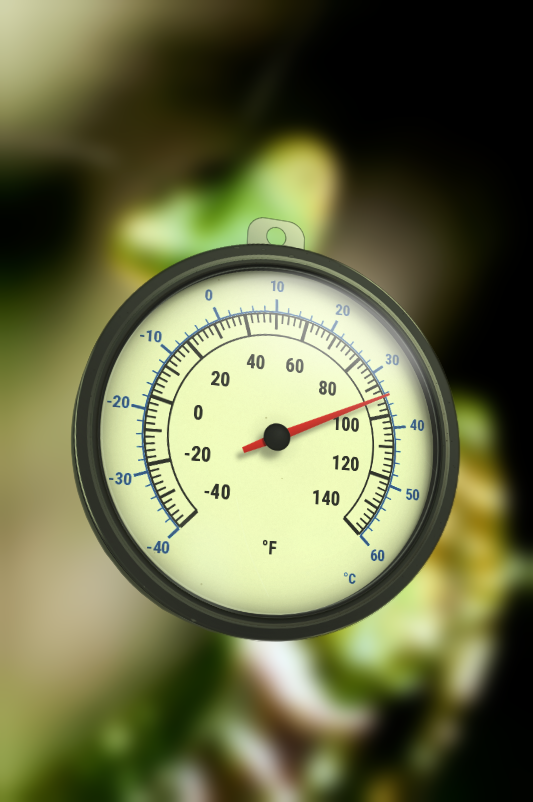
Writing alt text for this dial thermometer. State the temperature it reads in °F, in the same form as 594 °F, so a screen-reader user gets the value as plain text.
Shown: 94 °F
